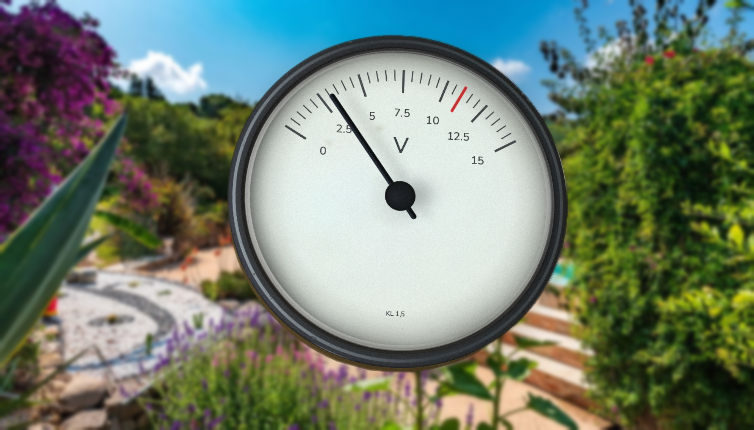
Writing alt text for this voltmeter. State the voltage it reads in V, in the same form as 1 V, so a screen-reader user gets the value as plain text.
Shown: 3 V
